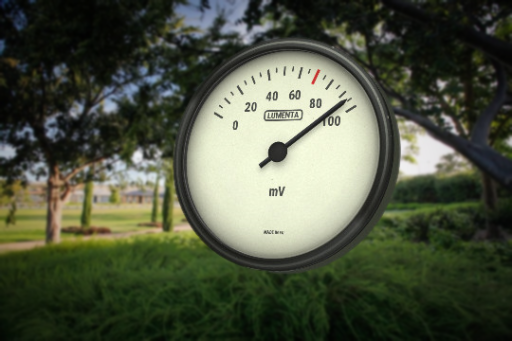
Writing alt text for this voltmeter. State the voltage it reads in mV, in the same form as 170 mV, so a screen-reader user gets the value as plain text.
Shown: 95 mV
